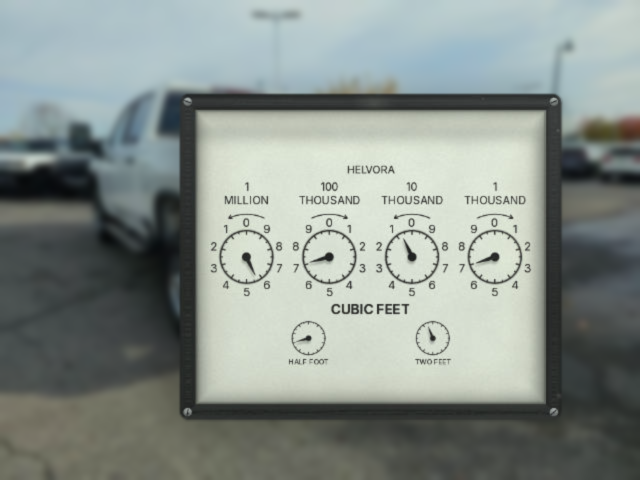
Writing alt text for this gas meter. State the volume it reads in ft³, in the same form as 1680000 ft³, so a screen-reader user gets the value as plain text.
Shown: 570700 ft³
